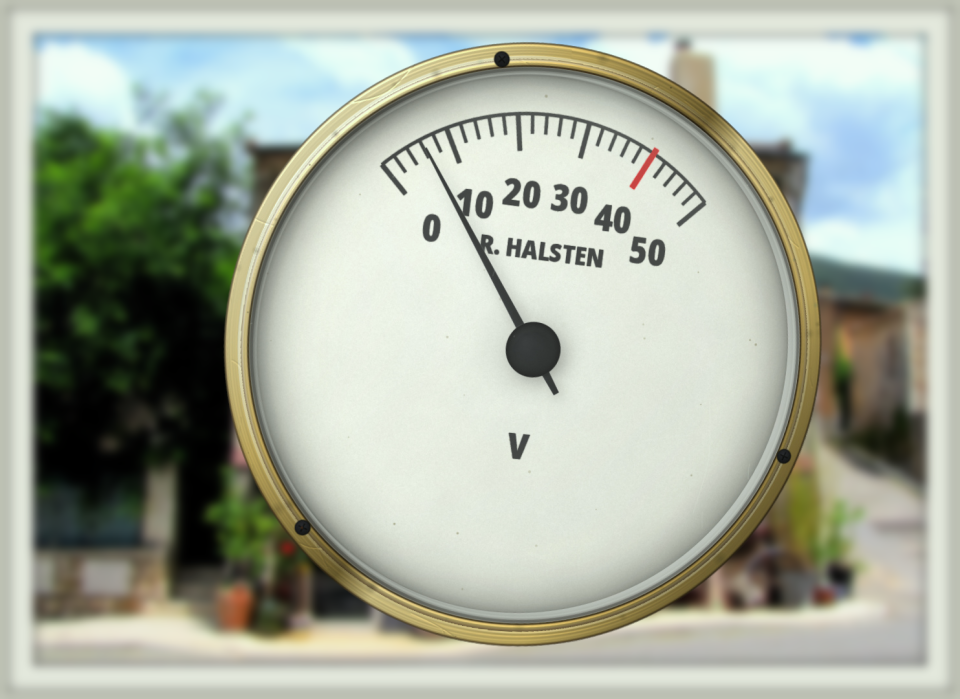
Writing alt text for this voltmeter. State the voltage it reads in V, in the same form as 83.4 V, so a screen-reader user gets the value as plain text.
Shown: 6 V
